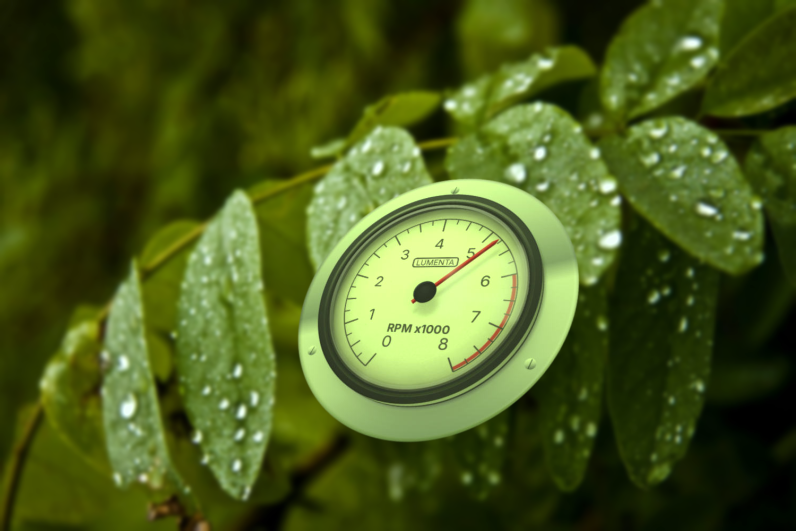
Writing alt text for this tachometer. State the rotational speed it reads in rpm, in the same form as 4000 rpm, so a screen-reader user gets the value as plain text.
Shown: 5250 rpm
